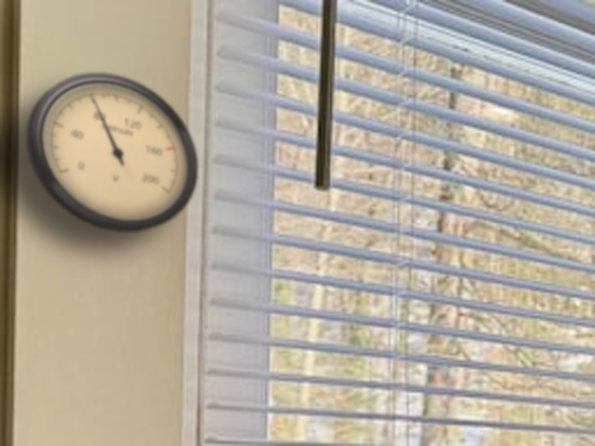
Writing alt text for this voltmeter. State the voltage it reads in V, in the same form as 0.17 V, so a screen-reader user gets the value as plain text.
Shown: 80 V
